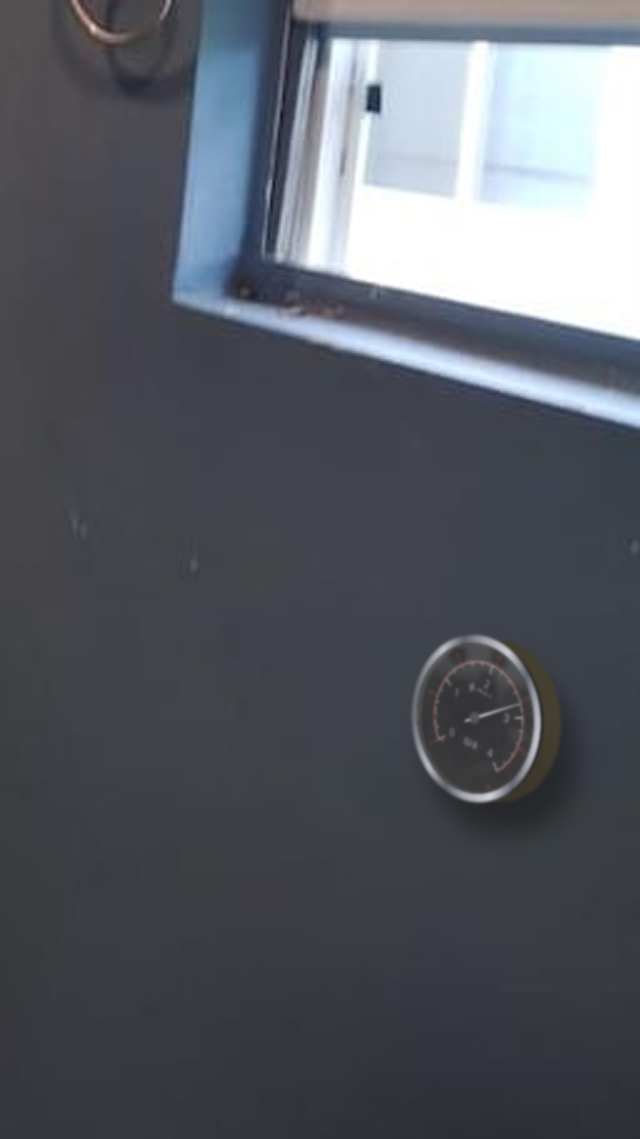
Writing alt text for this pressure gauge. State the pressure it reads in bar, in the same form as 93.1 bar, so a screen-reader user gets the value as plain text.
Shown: 2.8 bar
